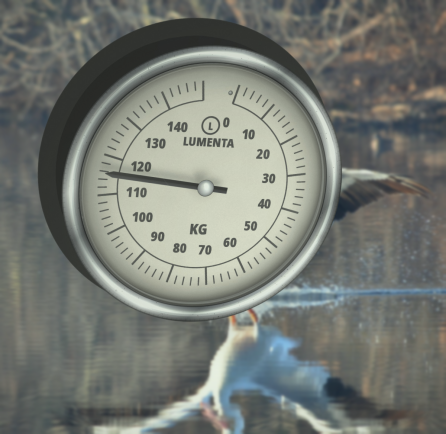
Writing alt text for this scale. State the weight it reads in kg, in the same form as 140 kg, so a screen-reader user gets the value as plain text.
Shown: 116 kg
